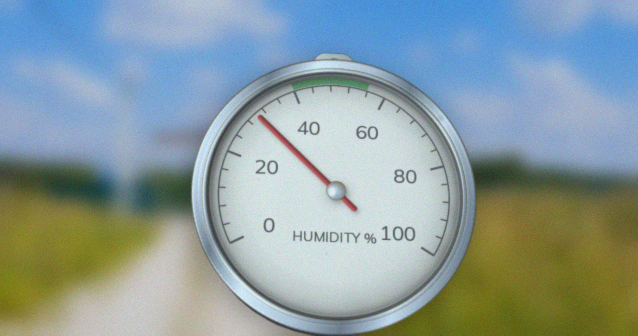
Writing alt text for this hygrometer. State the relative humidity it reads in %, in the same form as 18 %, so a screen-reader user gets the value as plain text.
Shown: 30 %
